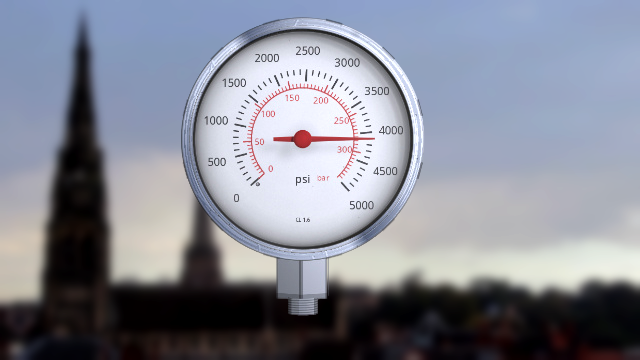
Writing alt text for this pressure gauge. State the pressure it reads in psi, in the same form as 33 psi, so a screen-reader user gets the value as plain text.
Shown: 4100 psi
